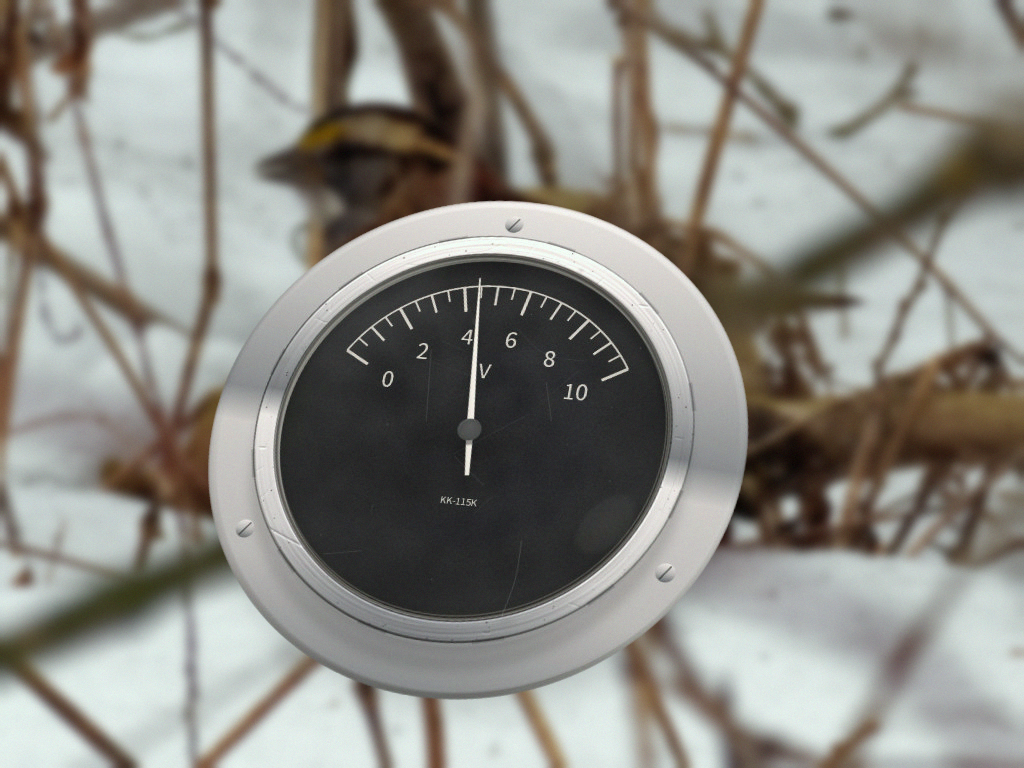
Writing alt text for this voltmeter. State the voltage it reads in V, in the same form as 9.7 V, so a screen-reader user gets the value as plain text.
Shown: 4.5 V
